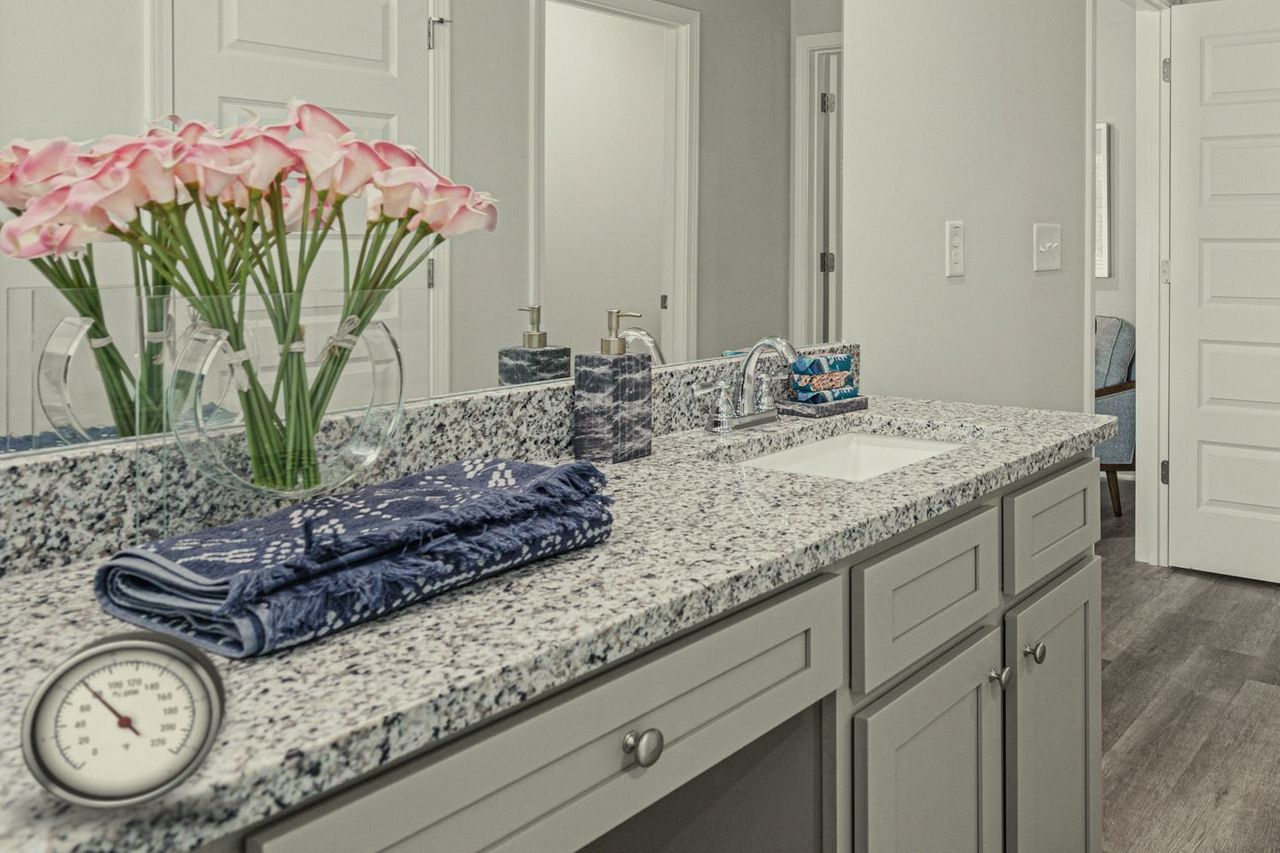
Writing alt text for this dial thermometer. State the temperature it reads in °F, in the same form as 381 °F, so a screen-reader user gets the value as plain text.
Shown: 80 °F
